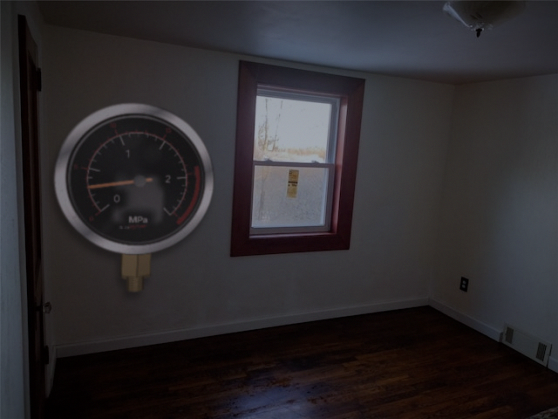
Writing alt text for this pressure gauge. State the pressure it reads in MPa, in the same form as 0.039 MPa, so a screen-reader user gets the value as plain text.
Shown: 0.3 MPa
